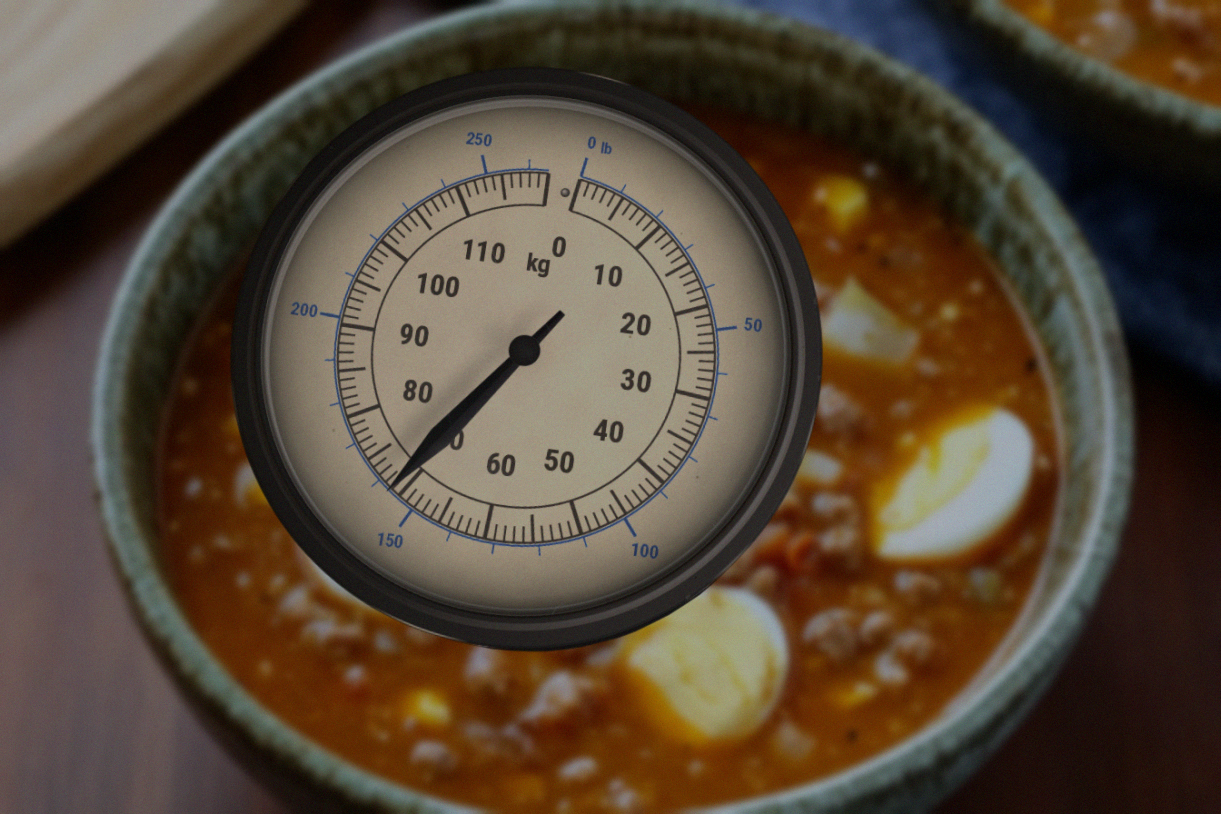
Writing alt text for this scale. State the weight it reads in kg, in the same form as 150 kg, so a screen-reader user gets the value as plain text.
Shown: 71 kg
